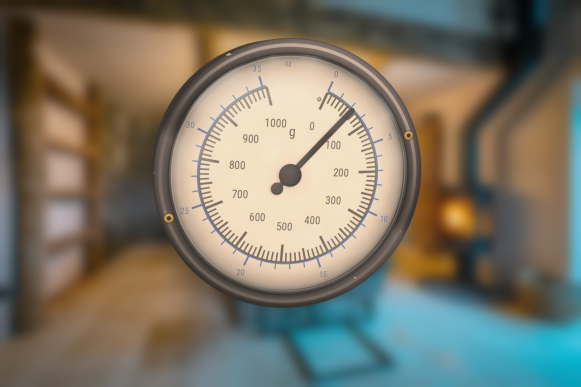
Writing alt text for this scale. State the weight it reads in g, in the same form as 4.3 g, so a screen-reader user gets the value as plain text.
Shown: 60 g
